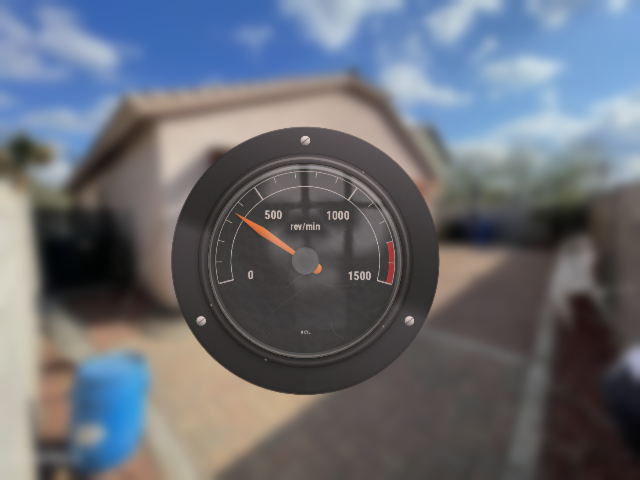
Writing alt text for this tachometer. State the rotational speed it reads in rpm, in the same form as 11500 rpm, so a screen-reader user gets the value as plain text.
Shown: 350 rpm
